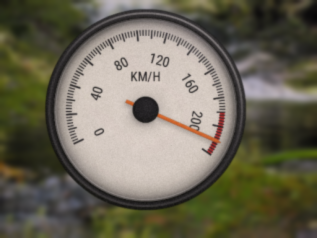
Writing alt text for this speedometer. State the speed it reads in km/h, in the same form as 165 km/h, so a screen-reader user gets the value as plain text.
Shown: 210 km/h
